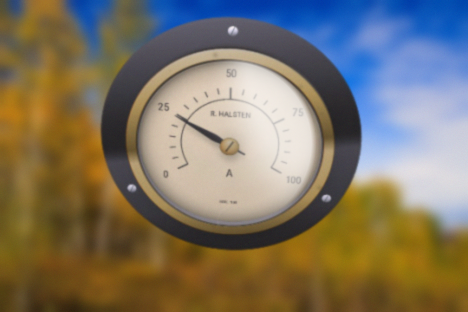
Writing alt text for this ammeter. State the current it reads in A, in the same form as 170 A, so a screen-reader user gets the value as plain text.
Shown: 25 A
